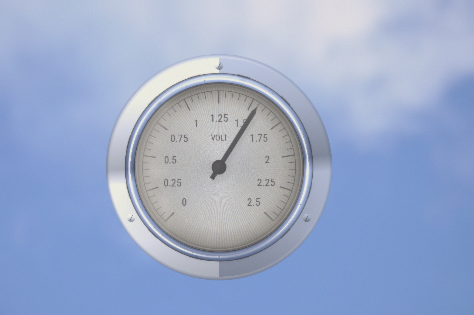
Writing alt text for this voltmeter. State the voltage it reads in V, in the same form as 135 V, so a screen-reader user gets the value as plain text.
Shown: 1.55 V
